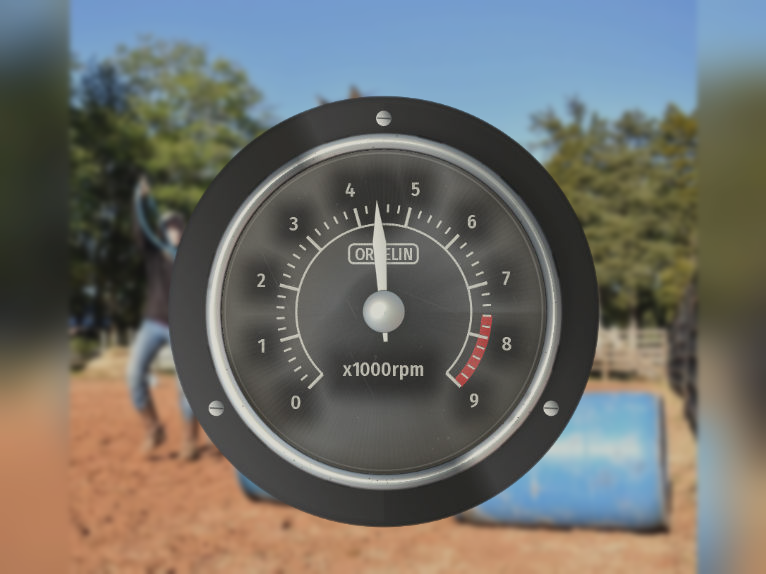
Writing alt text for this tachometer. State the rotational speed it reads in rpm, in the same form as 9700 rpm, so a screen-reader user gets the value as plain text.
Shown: 4400 rpm
